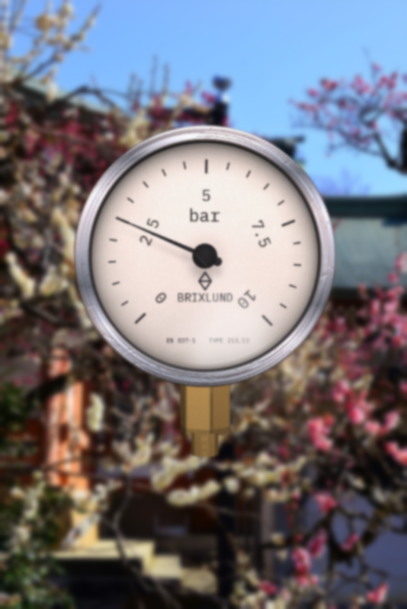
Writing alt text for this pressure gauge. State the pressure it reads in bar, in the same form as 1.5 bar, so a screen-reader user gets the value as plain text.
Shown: 2.5 bar
